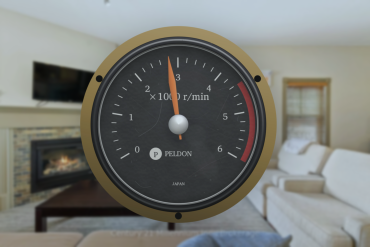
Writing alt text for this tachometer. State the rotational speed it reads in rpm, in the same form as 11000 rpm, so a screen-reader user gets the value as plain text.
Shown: 2800 rpm
